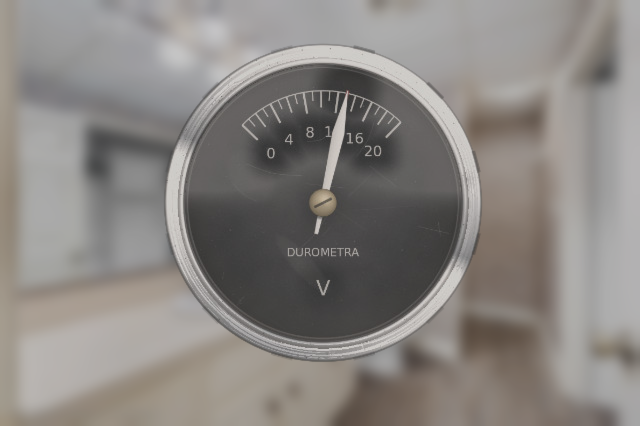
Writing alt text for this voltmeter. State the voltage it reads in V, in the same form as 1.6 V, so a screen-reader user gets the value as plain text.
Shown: 13 V
